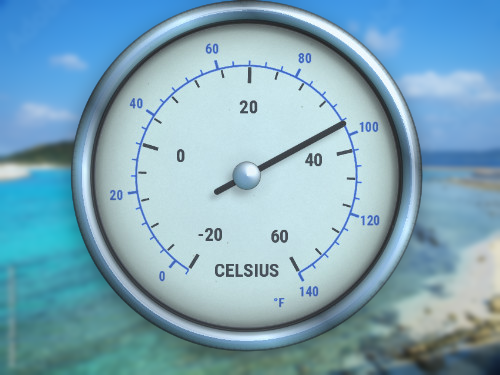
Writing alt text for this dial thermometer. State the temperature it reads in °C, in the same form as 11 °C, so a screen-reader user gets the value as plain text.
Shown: 36 °C
